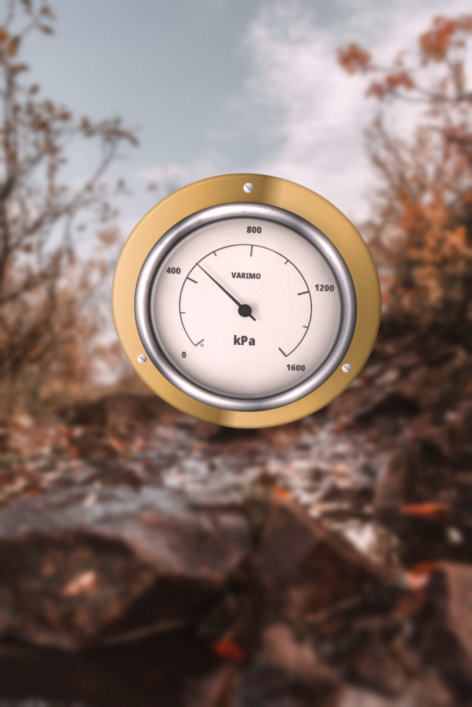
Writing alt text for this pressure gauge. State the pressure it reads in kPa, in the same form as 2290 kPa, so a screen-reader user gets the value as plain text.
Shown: 500 kPa
